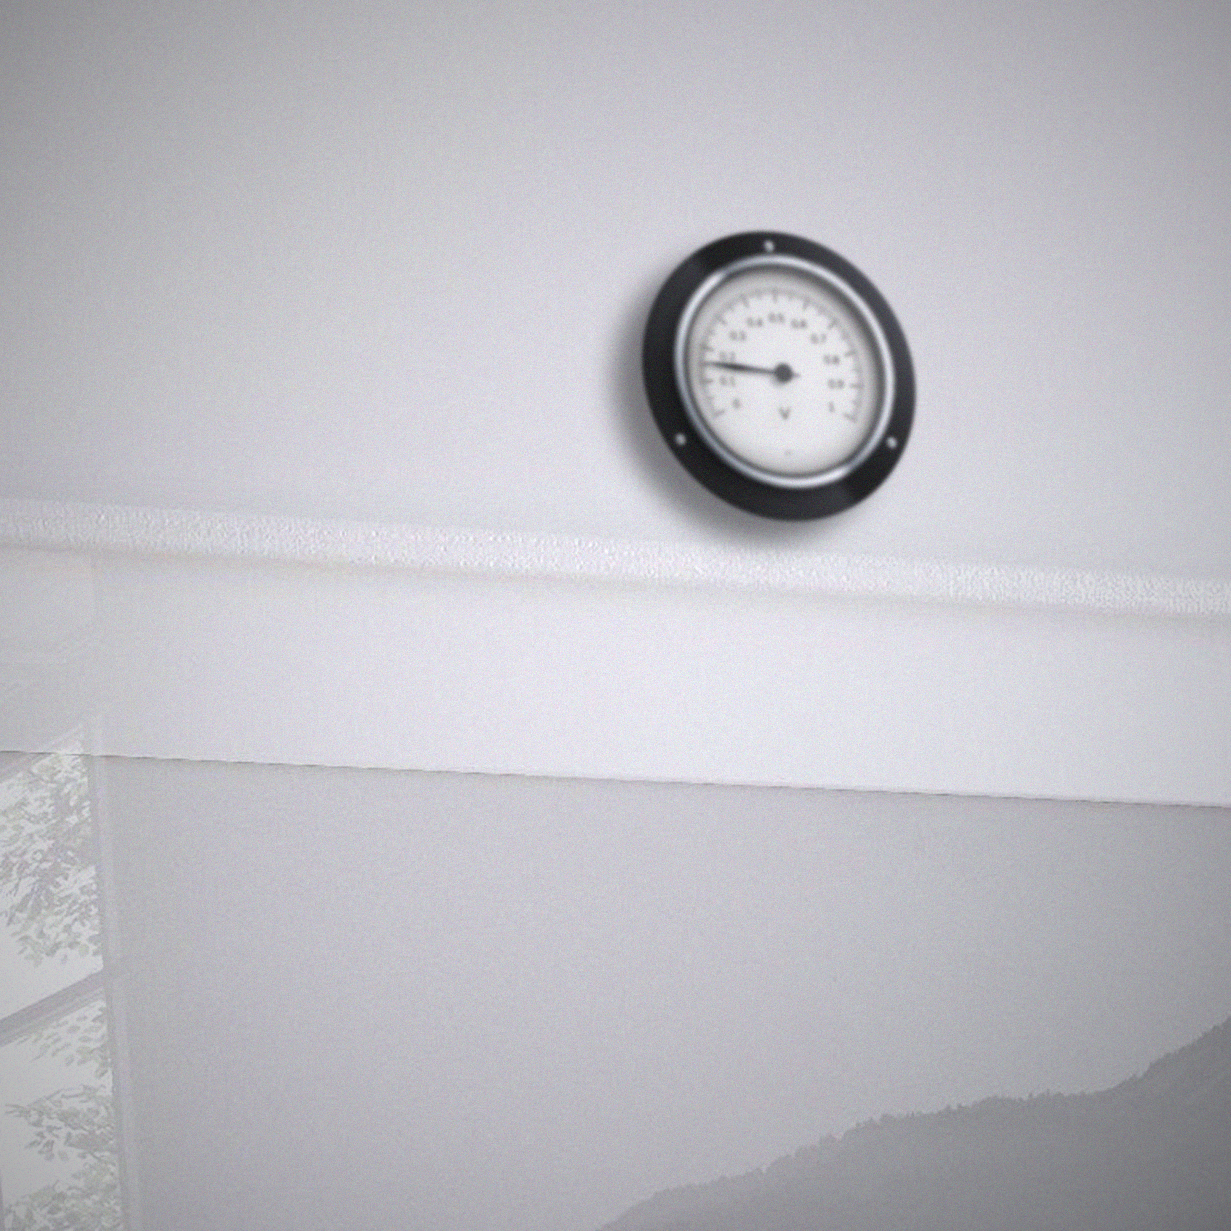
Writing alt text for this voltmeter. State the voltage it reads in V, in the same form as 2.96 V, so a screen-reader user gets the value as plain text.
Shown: 0.15 V
